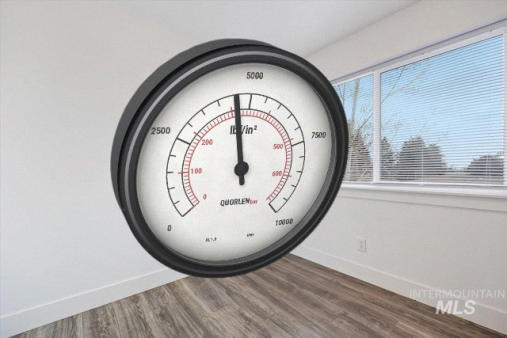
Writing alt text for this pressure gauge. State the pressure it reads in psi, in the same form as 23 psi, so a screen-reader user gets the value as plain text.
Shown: 4500 psi
